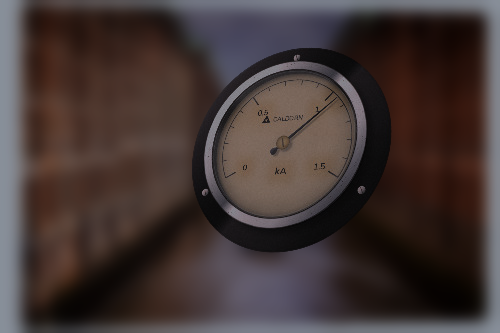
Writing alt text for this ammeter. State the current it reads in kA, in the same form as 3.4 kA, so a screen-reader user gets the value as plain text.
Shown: 1.05 kA
